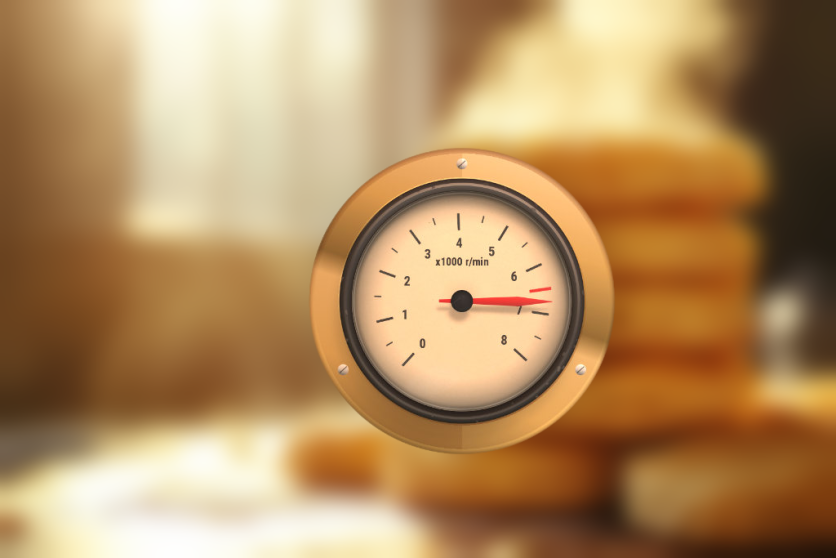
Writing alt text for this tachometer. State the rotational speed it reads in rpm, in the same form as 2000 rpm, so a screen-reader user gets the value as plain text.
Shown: 6750 rpm
